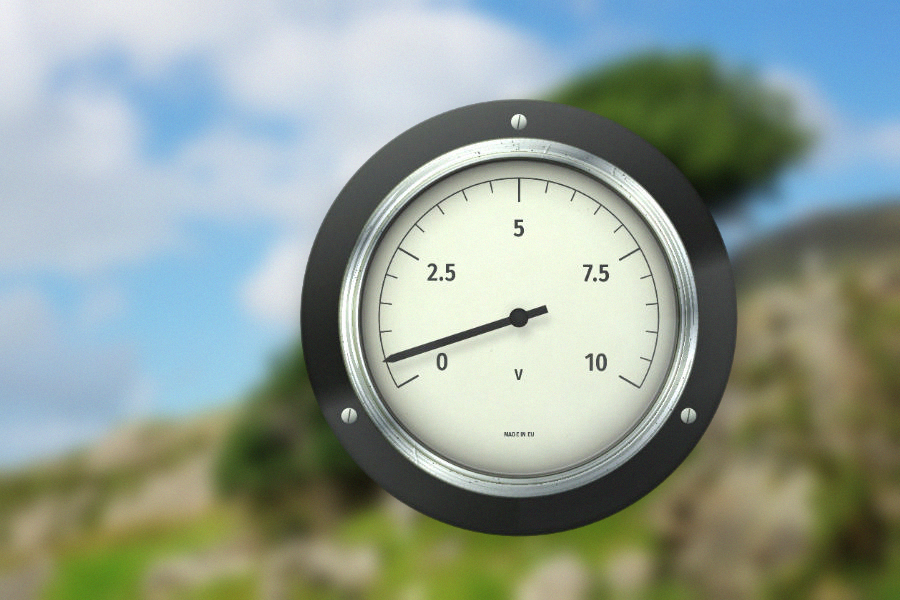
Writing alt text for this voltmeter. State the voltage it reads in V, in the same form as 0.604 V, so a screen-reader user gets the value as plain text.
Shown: 0.5 V
